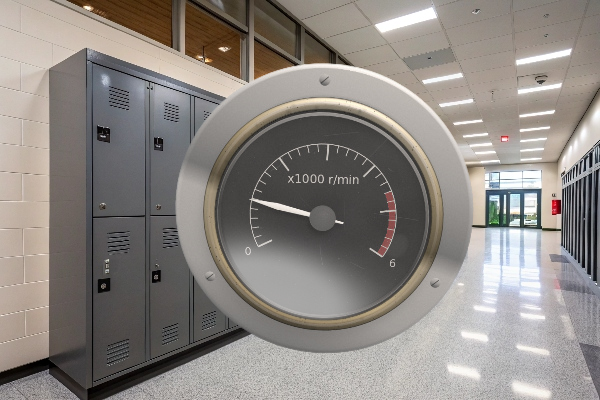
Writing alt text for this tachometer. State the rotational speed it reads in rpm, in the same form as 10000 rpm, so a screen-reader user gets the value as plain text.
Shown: 1000 rpm
